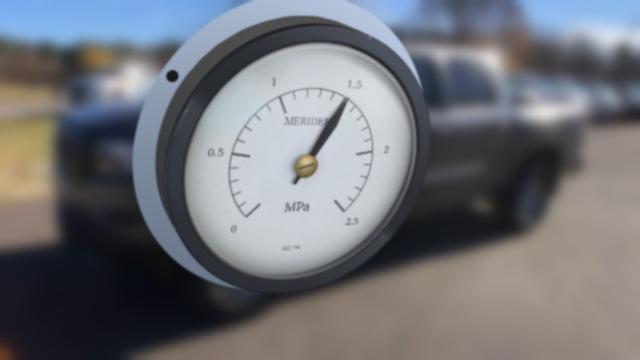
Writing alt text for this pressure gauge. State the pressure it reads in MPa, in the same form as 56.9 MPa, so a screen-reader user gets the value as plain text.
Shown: 1.5 MPa
